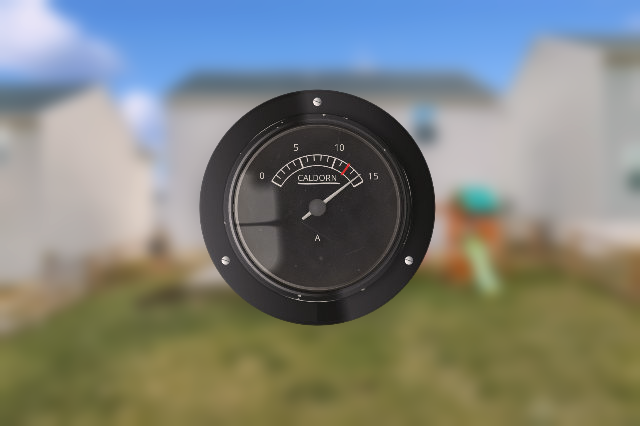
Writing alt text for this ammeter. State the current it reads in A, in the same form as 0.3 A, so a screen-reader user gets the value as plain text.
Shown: 14 A
